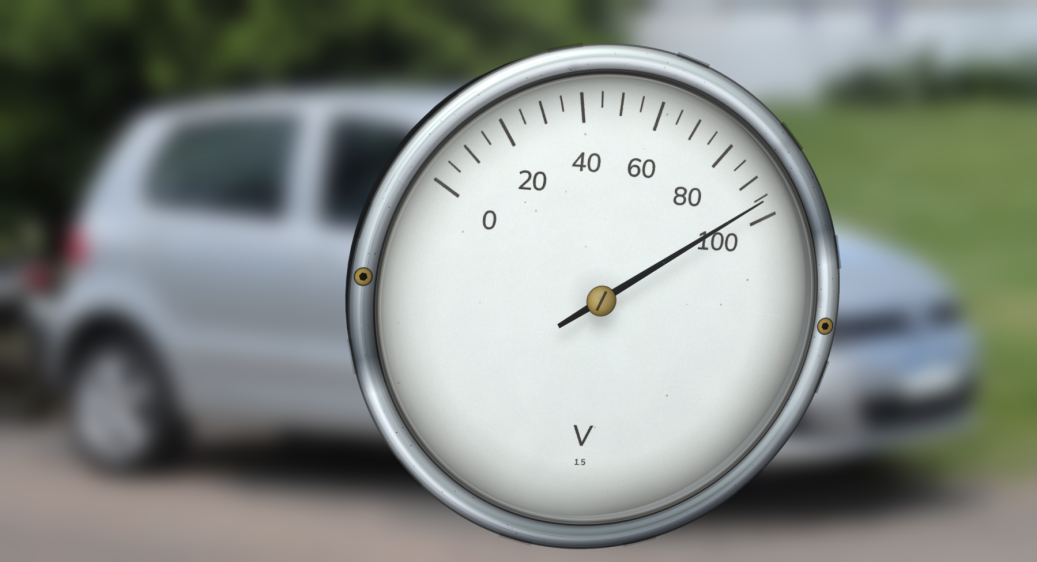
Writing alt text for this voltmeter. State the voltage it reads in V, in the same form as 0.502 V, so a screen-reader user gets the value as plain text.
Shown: 95 V
